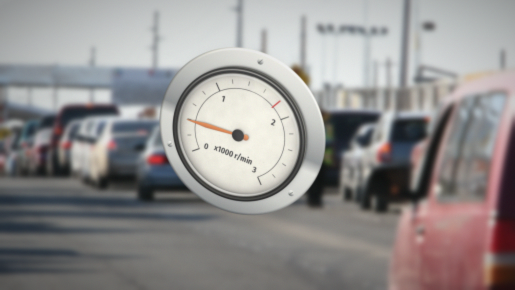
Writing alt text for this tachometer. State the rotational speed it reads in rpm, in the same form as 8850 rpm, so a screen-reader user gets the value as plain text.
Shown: 400 rpm
